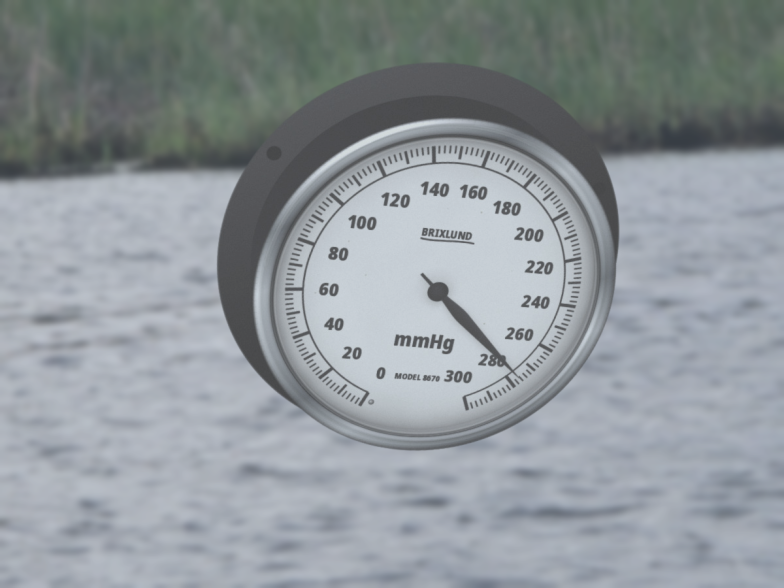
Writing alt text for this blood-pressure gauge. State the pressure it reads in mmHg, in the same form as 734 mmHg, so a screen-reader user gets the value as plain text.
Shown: 276 mmHg
